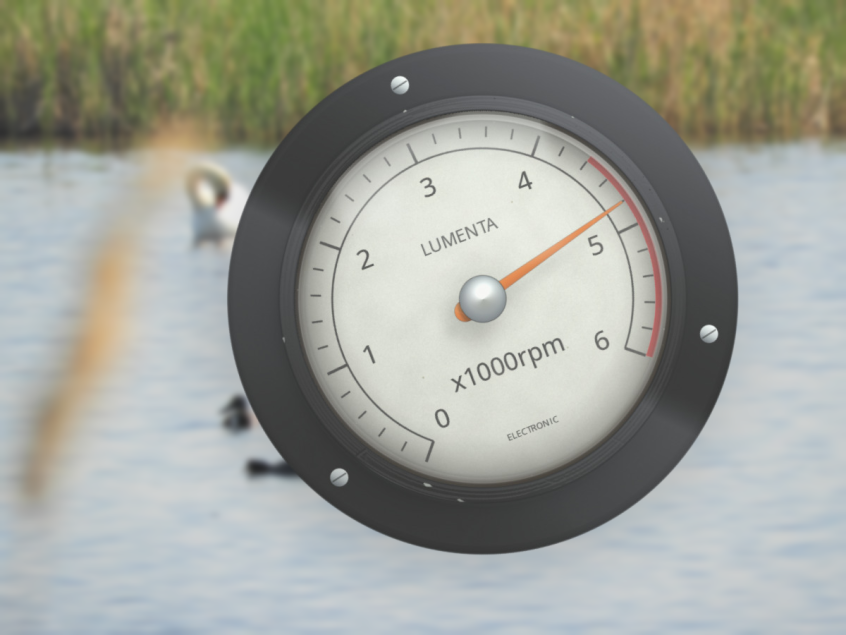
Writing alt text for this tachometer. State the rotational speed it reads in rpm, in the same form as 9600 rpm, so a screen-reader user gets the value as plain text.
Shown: 4800 rpm
